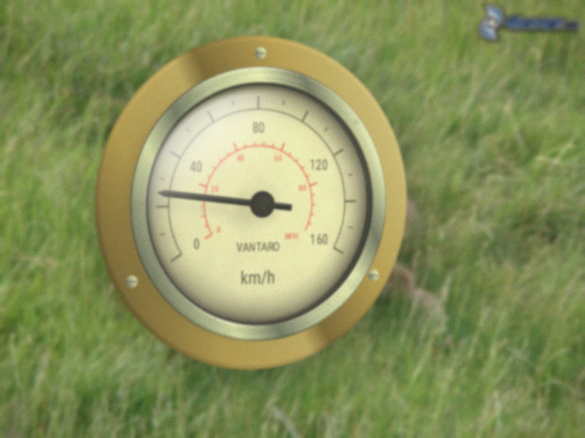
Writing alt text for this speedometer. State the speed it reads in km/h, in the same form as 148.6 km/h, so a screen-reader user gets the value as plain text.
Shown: 25 km/h
